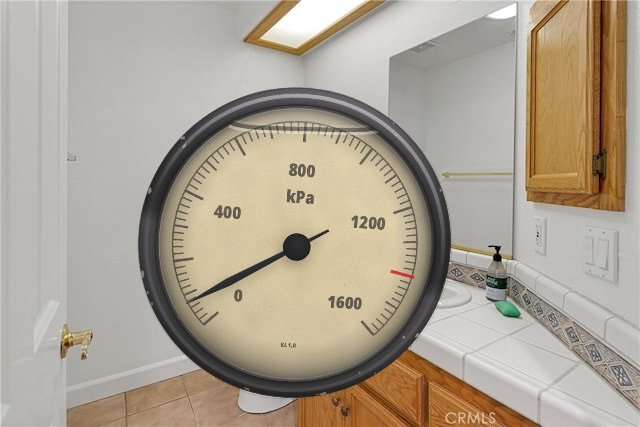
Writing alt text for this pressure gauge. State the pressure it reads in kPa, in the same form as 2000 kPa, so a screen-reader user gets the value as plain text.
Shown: 80 kPa
